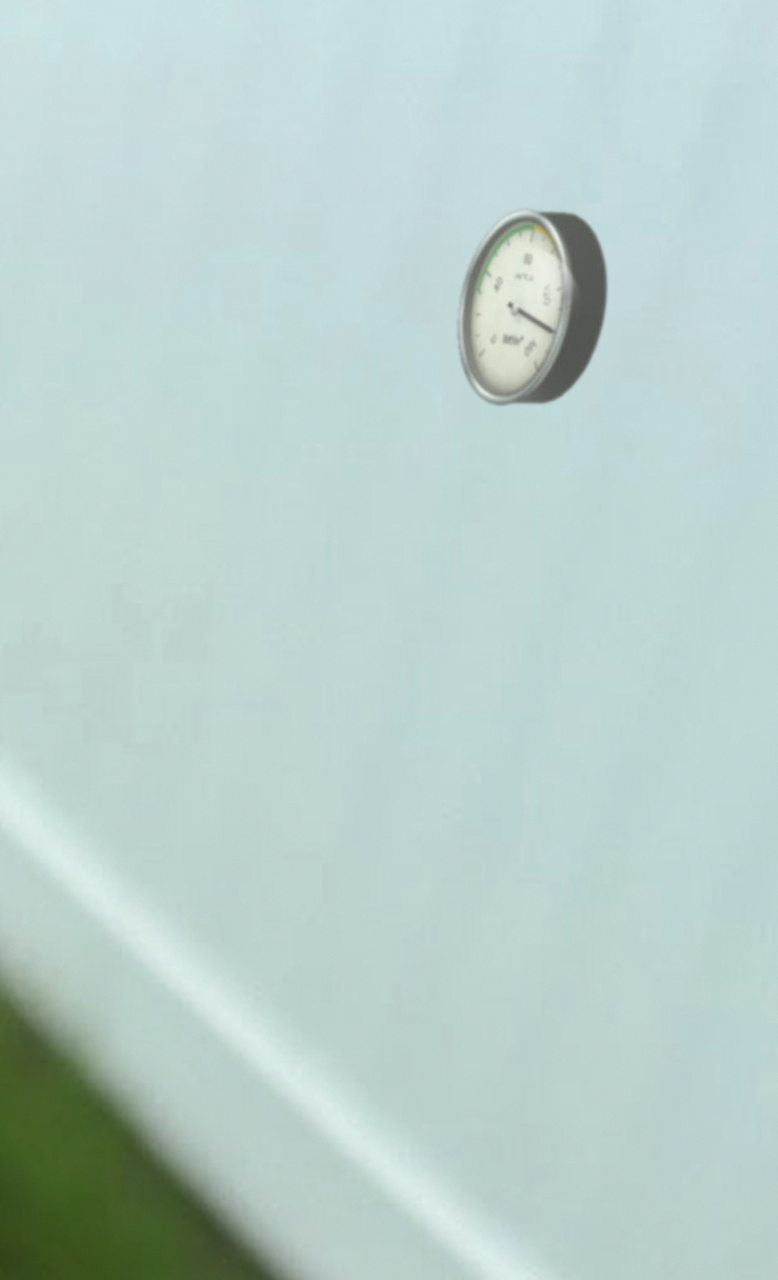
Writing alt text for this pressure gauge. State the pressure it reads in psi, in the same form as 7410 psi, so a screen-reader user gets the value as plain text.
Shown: 140 psi
